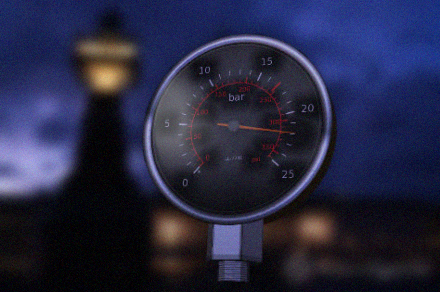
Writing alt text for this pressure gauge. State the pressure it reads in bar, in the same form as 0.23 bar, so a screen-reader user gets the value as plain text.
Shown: 22 bar
